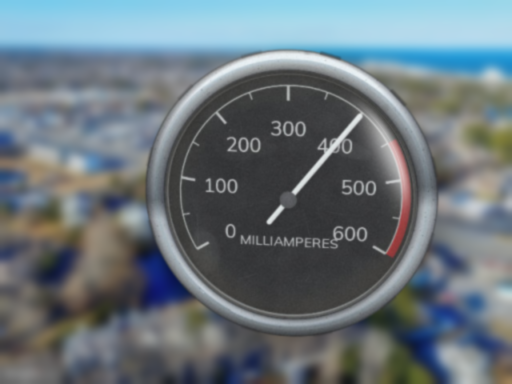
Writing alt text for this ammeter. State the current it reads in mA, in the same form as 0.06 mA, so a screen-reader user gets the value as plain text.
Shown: 400 mA
